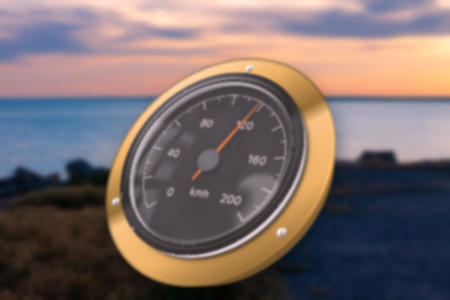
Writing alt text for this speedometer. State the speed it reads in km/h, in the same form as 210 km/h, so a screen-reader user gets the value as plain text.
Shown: 120 km/h
